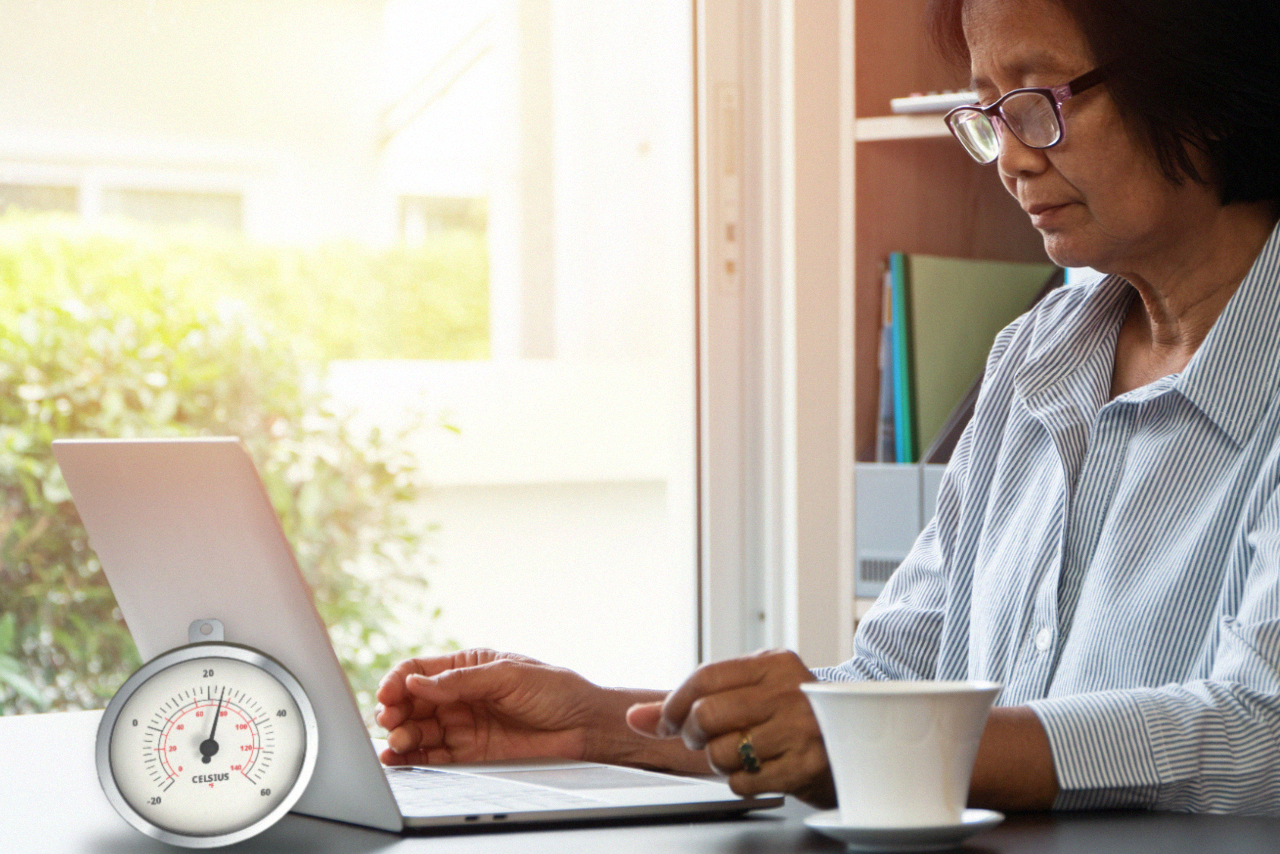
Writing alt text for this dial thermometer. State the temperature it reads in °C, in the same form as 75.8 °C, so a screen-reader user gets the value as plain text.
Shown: 24 °C
